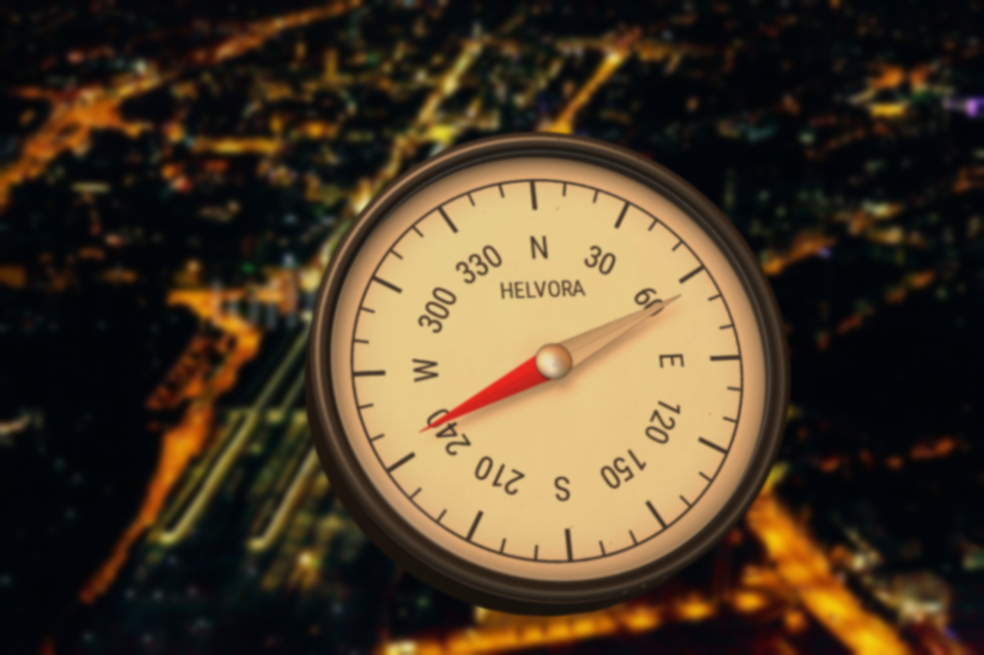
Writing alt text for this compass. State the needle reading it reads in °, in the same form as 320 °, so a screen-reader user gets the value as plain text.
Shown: 245 °
